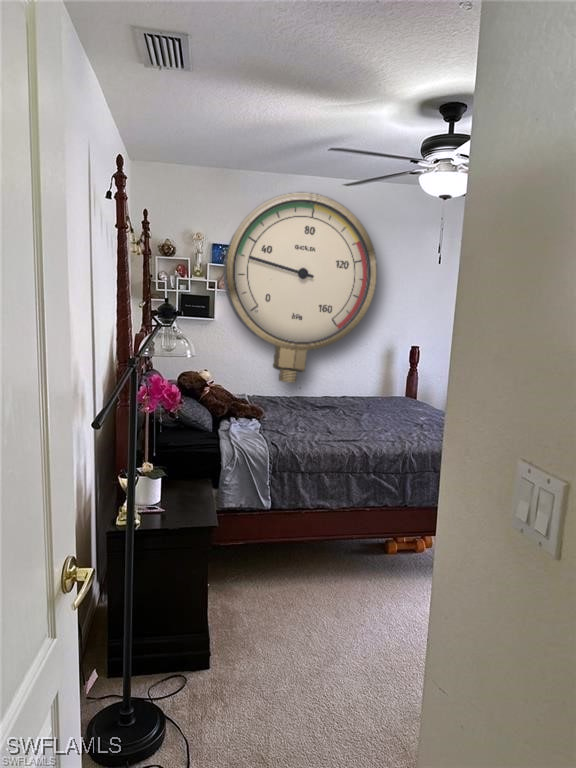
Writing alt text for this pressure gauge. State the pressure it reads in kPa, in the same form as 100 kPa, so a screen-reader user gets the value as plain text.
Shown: 30 kPa
